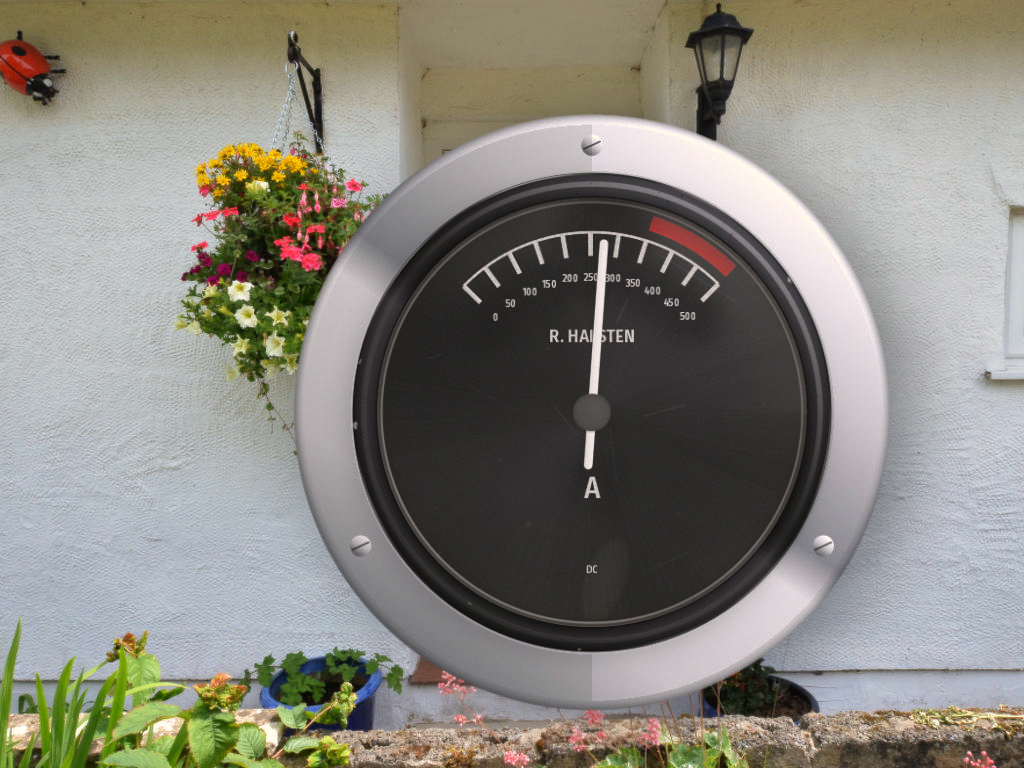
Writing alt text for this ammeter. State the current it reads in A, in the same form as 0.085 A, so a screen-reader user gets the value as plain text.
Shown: 275 A
